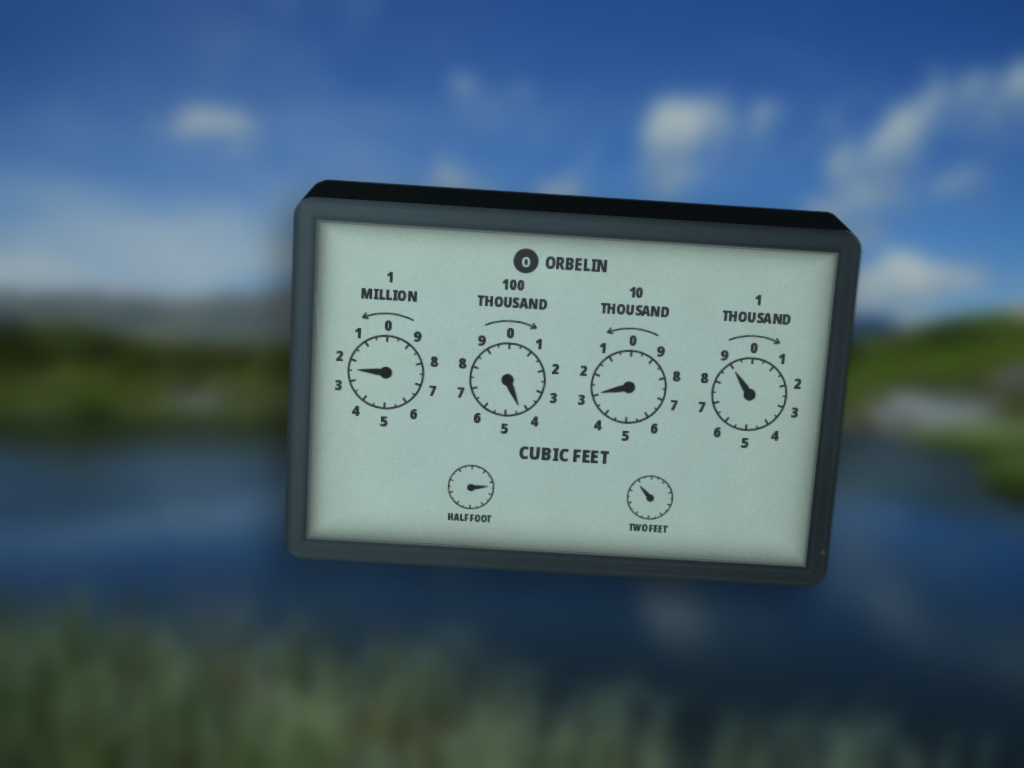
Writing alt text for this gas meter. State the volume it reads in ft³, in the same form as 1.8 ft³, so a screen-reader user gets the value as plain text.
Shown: 242900 ft³
